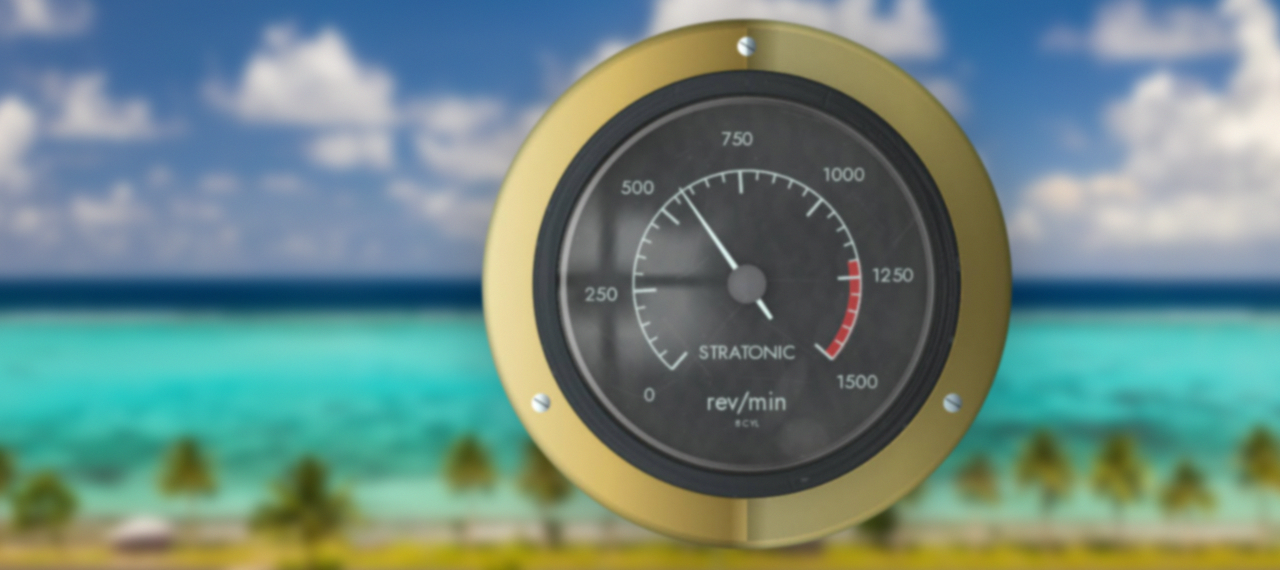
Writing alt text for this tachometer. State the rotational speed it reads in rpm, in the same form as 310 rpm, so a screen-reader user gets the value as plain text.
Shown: 575 rpm
